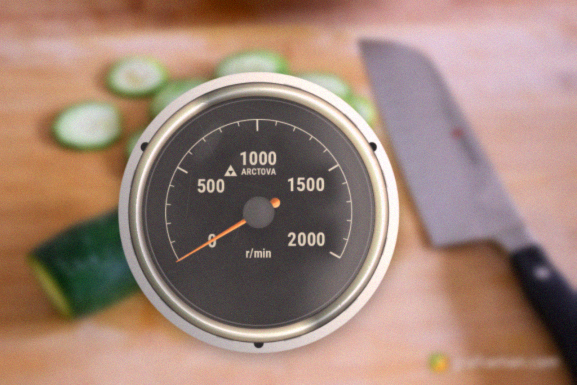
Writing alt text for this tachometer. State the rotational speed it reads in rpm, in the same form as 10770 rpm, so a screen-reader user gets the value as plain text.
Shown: 0 rpm
